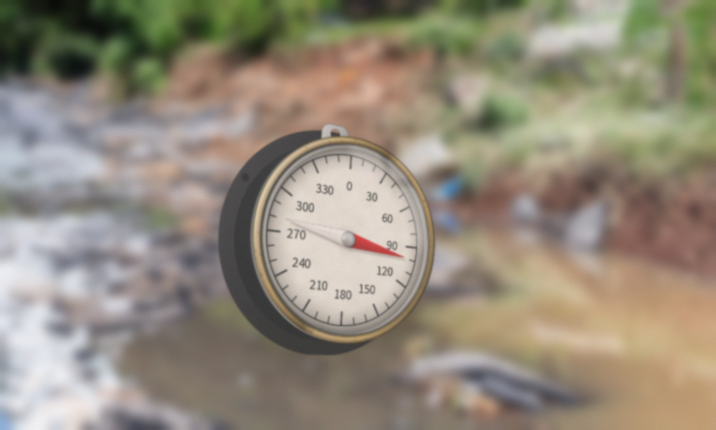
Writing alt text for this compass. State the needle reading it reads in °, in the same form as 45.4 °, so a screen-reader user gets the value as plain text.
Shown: 100 °
